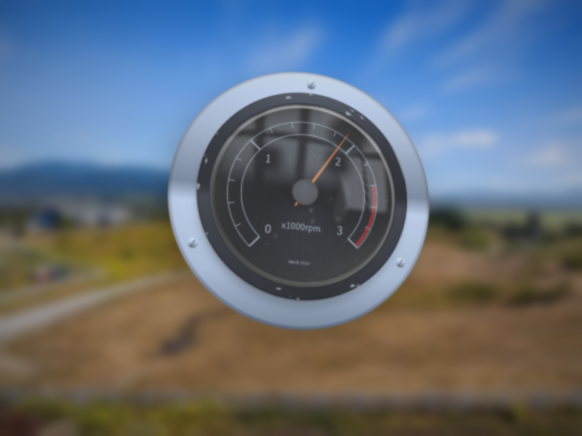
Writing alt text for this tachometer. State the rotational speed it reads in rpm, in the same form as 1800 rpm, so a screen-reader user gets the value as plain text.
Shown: 1900 rpm
